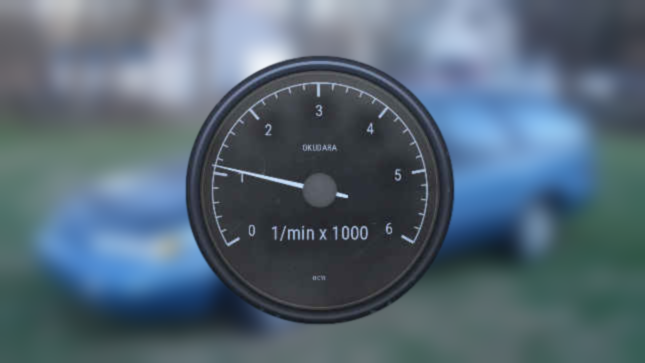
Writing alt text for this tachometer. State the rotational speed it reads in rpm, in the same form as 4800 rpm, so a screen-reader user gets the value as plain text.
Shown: 1100 rpm
